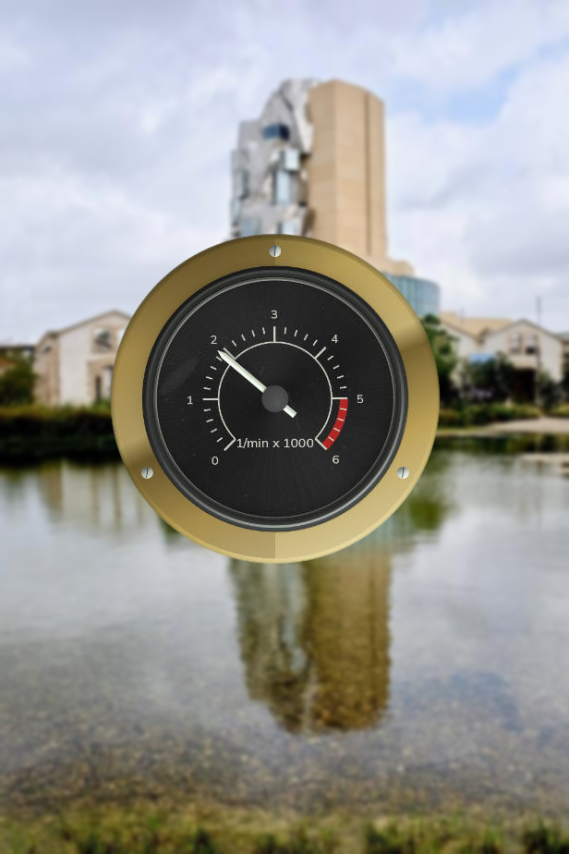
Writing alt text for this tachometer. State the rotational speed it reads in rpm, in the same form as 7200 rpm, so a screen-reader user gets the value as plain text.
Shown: 1900 rpm
